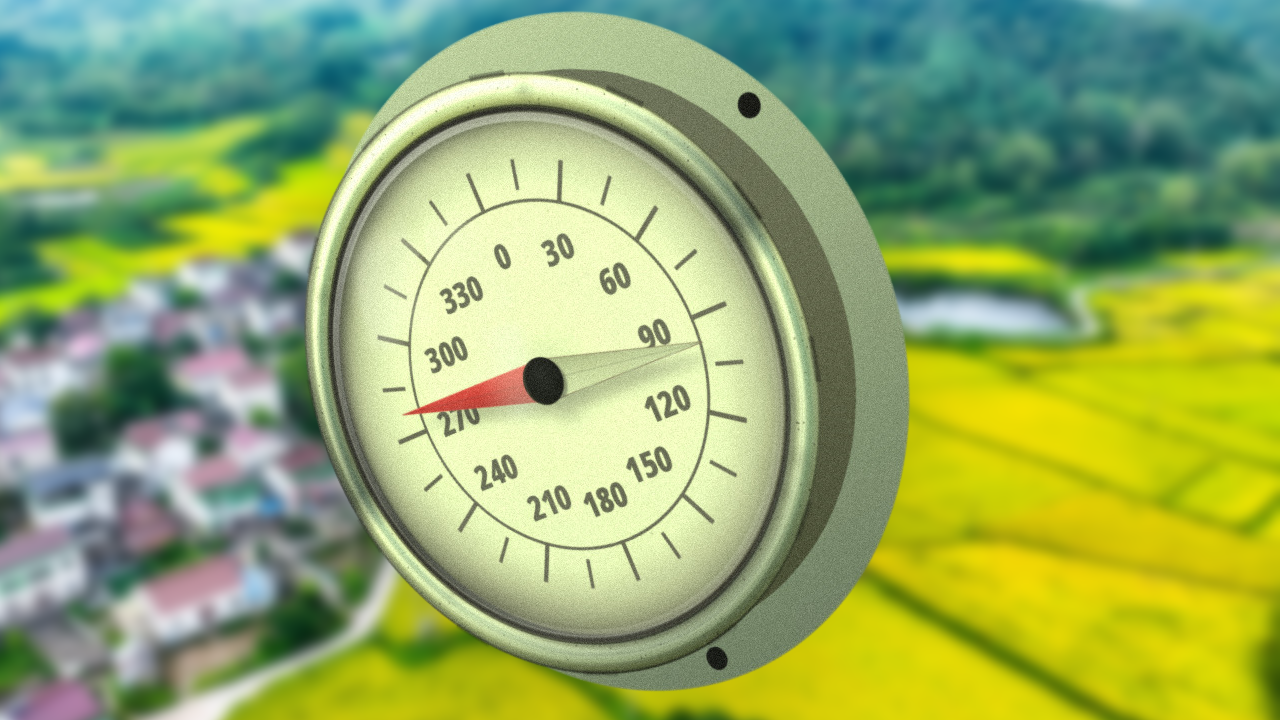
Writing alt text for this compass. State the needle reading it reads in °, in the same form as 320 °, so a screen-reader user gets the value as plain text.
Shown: 277.5 °
